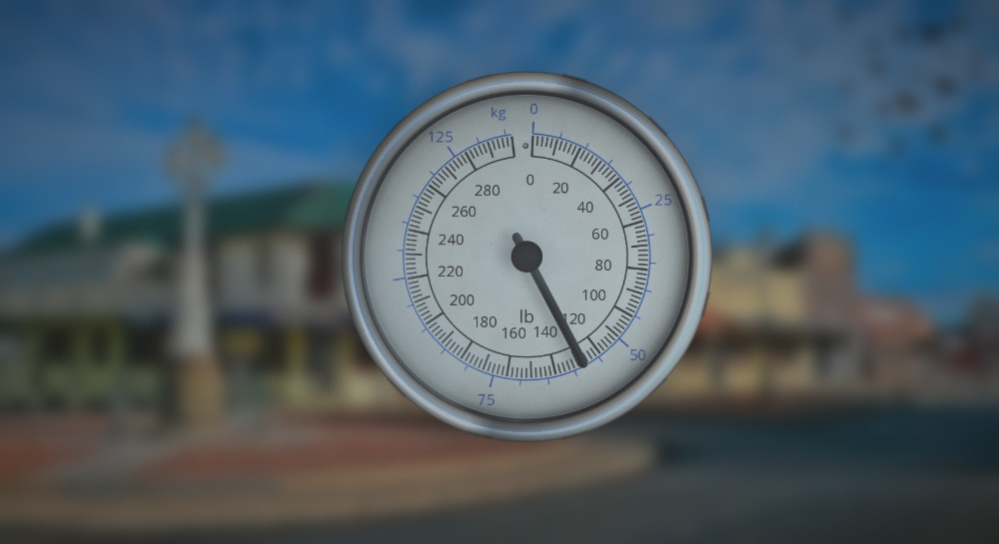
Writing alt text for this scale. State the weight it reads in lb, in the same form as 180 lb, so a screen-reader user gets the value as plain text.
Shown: 128 lb
